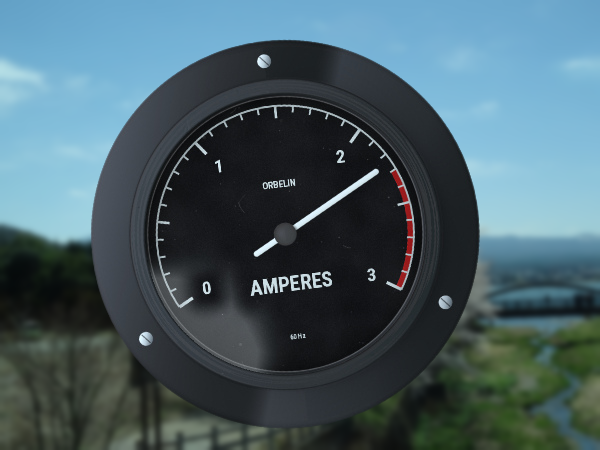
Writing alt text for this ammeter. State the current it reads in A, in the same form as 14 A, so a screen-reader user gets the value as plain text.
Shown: 2.25 A
